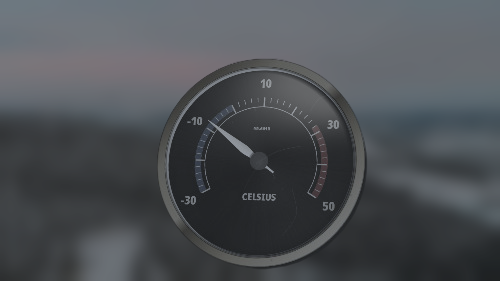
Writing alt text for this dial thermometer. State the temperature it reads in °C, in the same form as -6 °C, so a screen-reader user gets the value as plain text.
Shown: -8 °C
